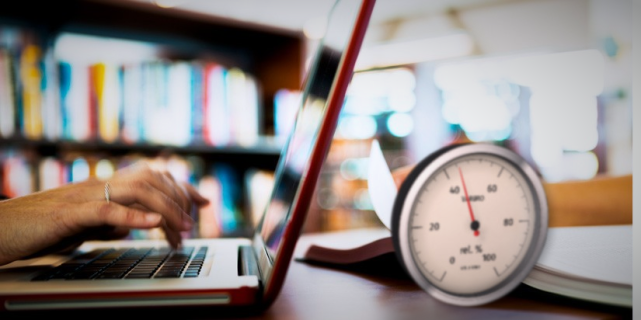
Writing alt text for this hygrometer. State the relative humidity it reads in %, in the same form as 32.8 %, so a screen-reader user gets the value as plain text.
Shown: 44 %
